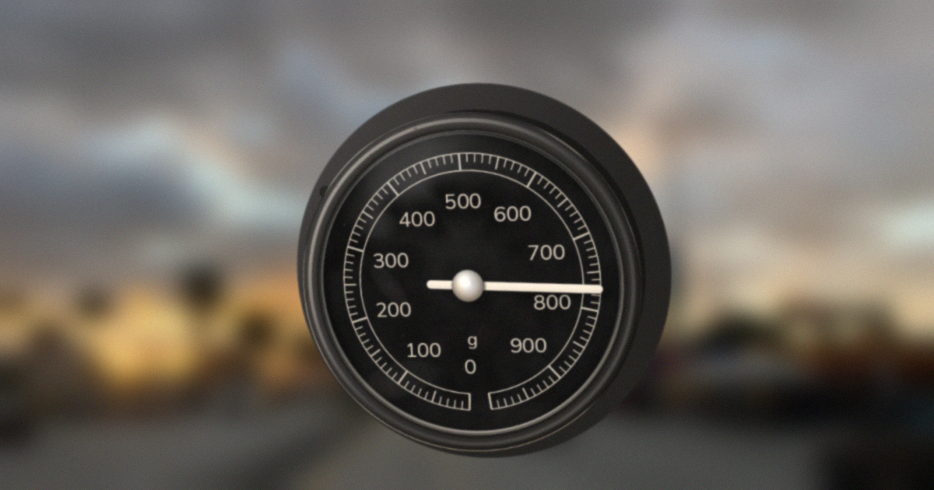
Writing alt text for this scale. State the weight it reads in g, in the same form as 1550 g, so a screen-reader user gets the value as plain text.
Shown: 770 g
